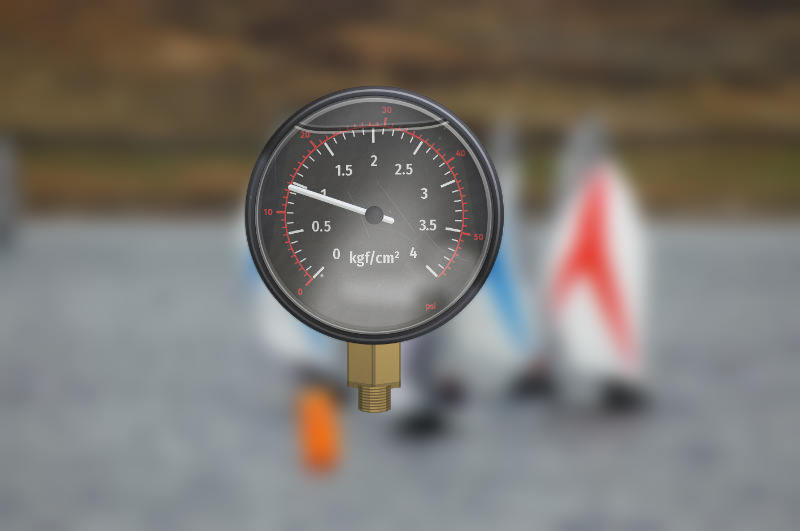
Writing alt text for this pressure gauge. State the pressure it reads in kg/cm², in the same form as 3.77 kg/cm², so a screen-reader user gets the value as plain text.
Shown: 0.95 kg/cm²
